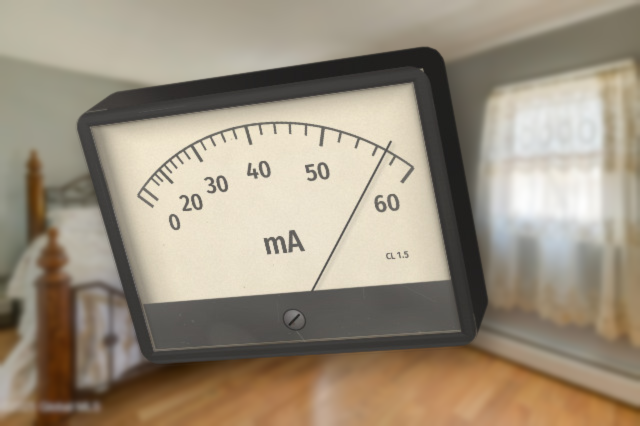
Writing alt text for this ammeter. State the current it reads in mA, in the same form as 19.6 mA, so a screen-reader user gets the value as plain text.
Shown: 57 mA
